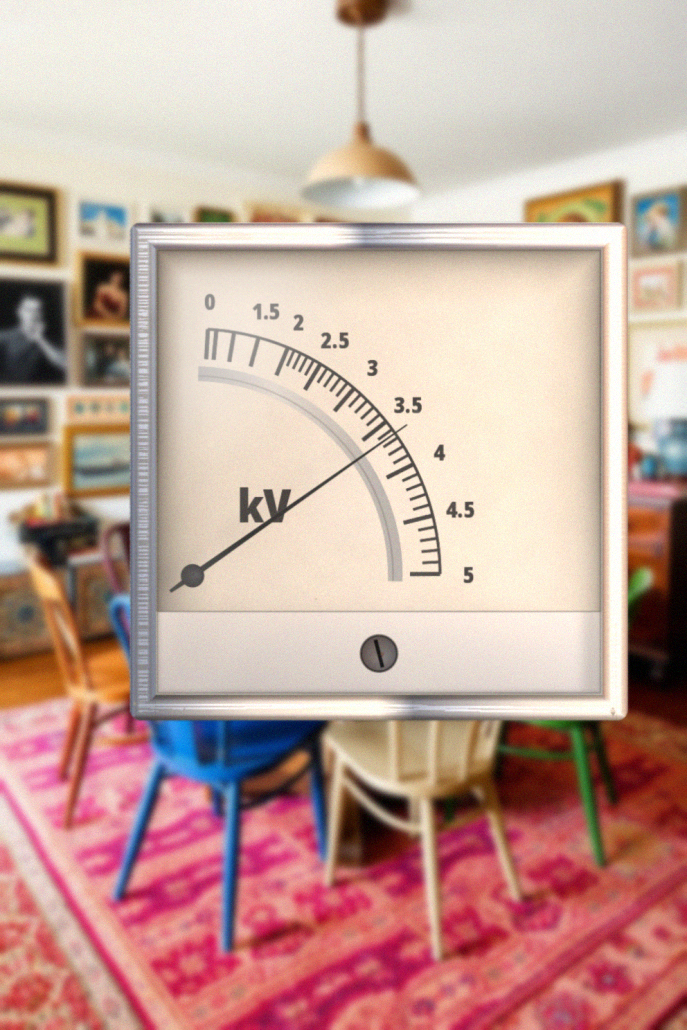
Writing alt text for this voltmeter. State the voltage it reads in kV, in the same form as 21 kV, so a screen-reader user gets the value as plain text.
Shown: 3.65 kV
